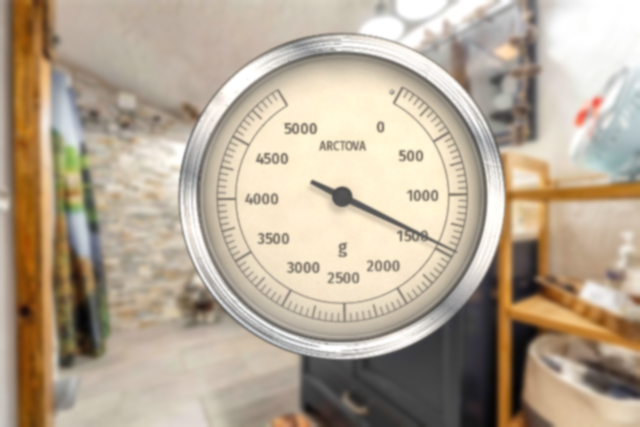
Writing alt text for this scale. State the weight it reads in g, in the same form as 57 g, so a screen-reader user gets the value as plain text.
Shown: 1450 g
